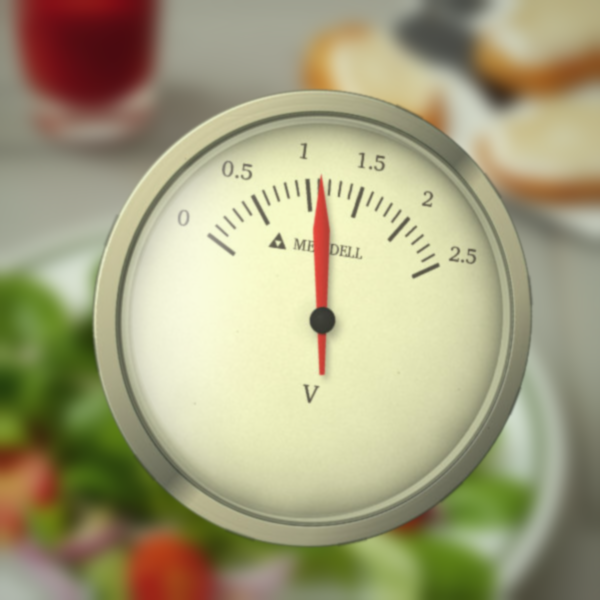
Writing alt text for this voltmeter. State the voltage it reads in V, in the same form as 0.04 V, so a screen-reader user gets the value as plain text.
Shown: 1.1 V
